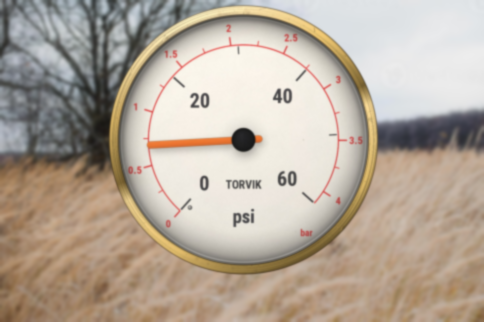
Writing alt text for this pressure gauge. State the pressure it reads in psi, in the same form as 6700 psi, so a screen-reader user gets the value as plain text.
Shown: 10 psi
